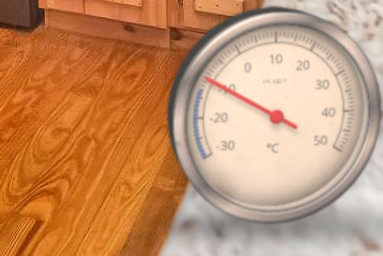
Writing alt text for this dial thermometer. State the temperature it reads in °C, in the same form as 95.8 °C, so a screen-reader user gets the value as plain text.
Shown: -10 °C
